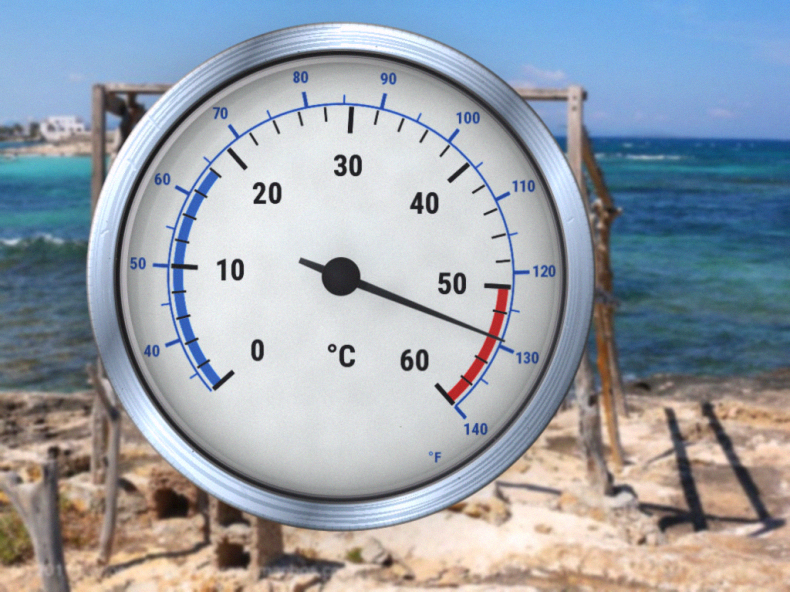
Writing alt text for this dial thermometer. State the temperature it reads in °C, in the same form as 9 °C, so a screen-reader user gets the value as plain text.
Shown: 54 °C
